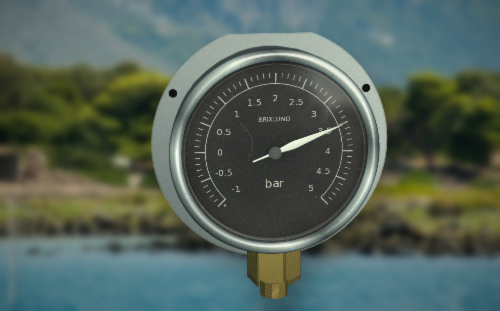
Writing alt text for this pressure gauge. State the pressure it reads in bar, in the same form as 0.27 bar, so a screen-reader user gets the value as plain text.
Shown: 3.5 bar
